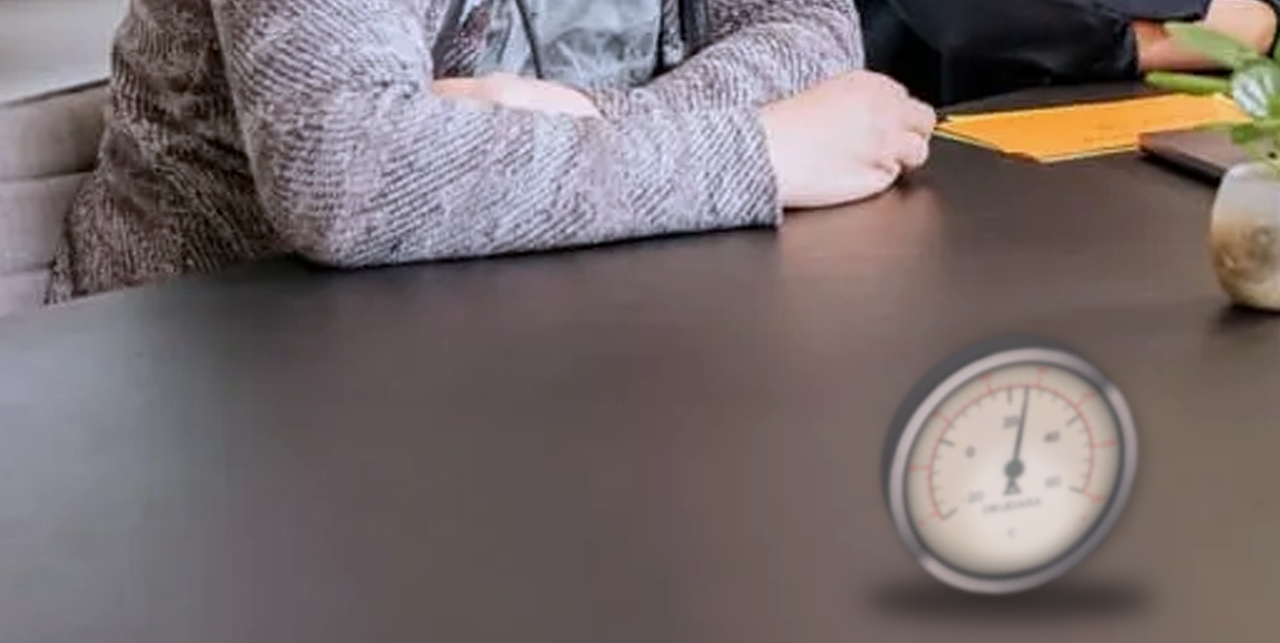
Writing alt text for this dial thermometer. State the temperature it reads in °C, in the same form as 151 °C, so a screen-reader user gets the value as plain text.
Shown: 24 °C
